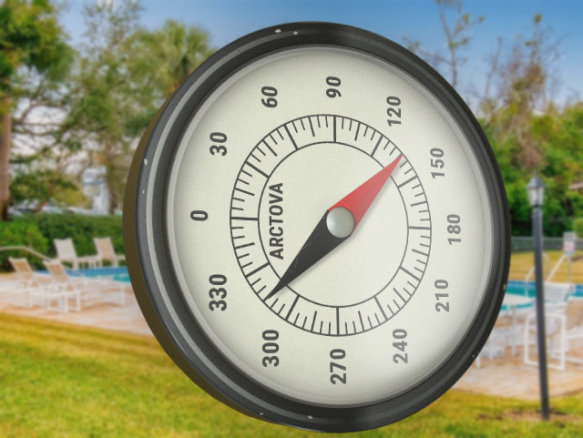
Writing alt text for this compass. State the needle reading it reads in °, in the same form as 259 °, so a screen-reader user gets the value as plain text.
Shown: 135 °
